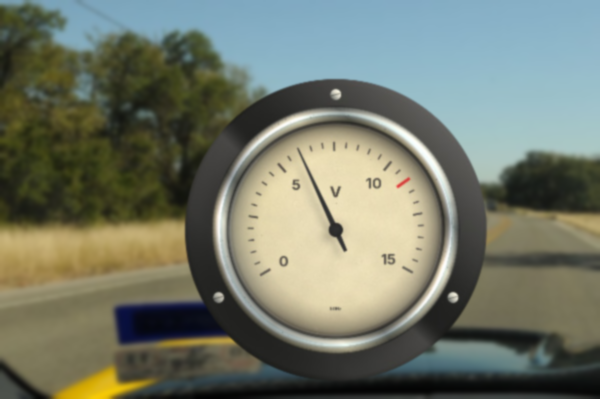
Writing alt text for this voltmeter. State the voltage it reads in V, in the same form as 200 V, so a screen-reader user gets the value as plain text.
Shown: 6 V
